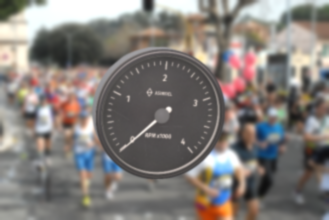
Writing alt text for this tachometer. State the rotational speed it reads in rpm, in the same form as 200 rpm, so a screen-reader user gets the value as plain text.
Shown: 0 rpm
